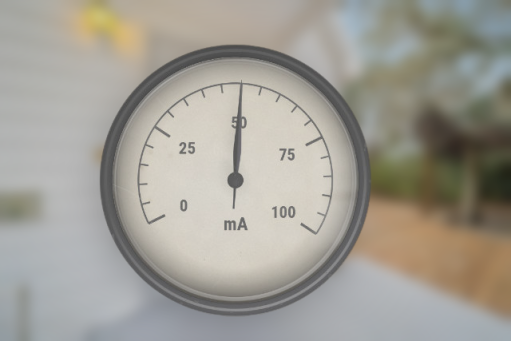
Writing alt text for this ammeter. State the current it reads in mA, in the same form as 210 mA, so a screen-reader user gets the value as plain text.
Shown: 50 mA
